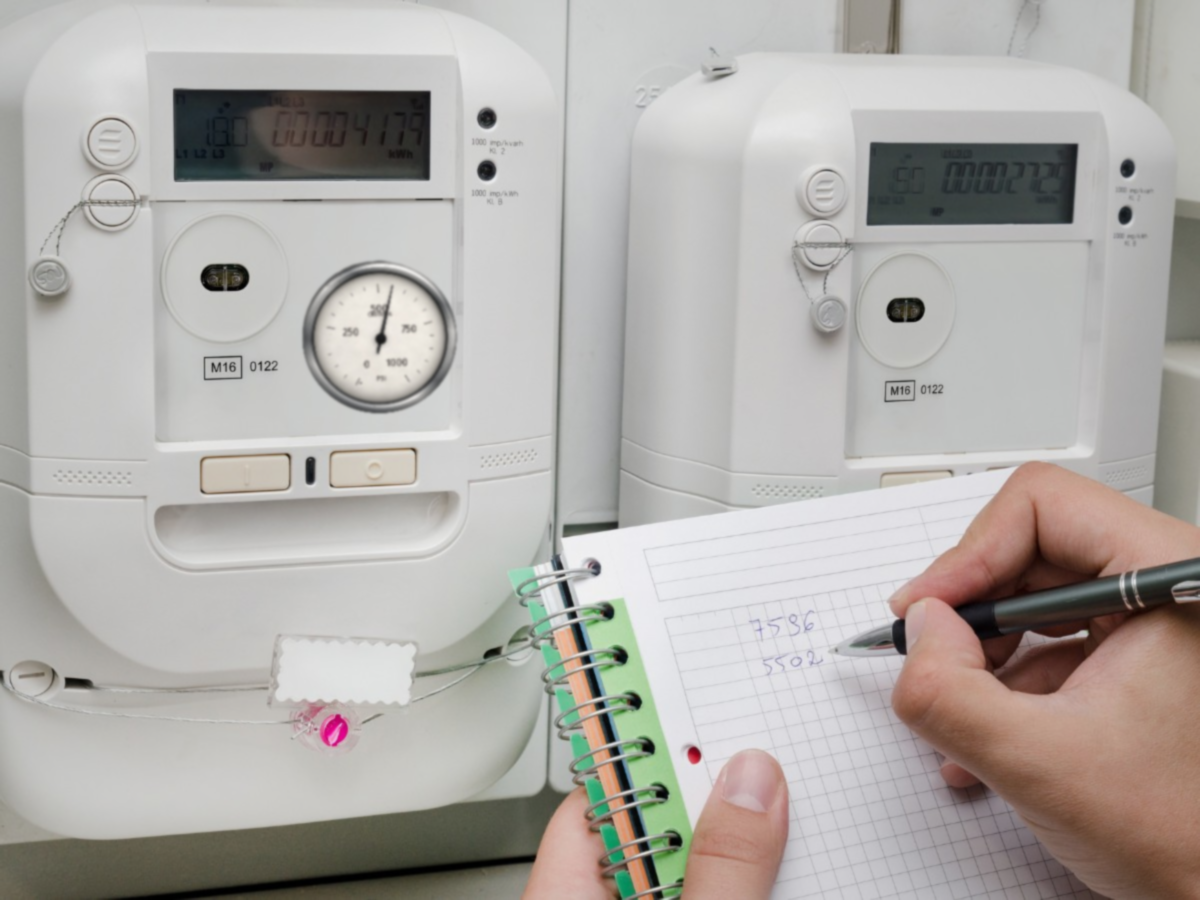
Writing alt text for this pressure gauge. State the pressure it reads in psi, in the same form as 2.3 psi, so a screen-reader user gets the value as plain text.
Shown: 550 psi
